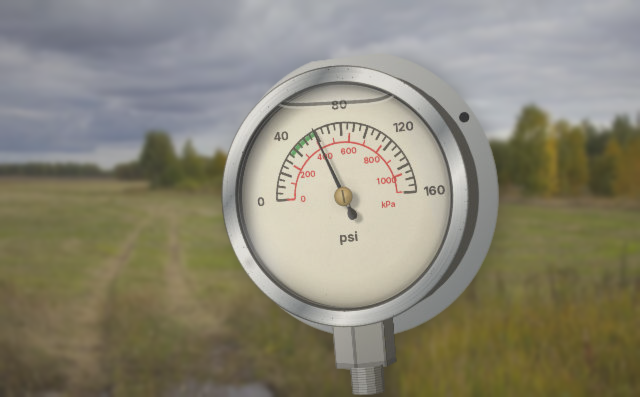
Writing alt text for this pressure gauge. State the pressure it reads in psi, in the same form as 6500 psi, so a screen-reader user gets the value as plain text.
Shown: 60 psi
